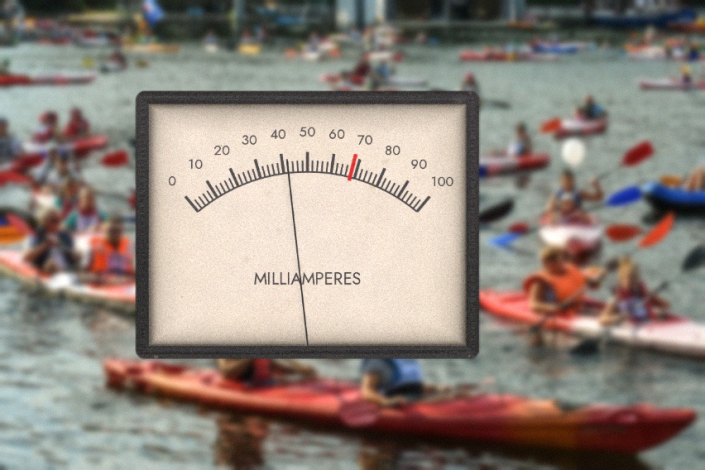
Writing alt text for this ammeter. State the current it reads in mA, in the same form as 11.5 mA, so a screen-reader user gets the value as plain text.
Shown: 42 mA
